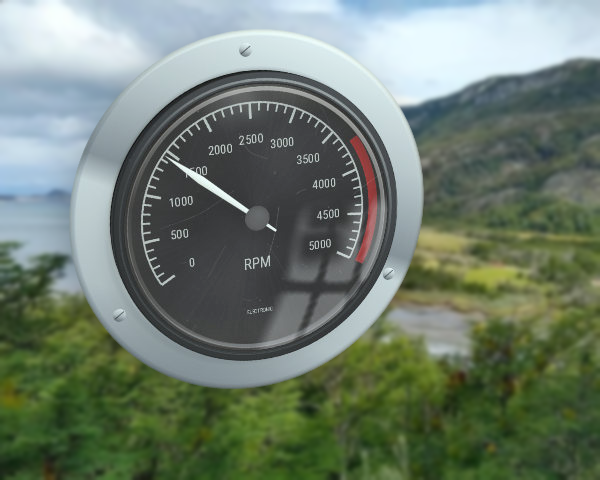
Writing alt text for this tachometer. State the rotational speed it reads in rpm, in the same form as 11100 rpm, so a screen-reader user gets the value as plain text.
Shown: 1450 rpm
